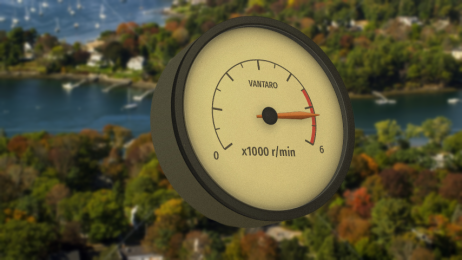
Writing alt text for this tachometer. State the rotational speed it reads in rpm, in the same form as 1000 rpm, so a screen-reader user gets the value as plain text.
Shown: 5250 rpm
